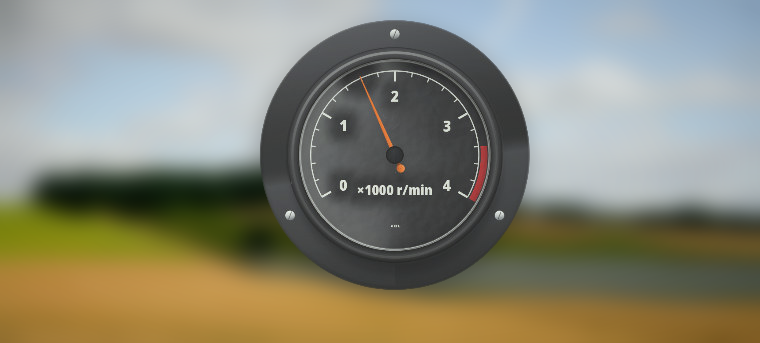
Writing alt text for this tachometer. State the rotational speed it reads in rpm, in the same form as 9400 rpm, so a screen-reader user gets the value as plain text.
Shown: 1600 rpm
